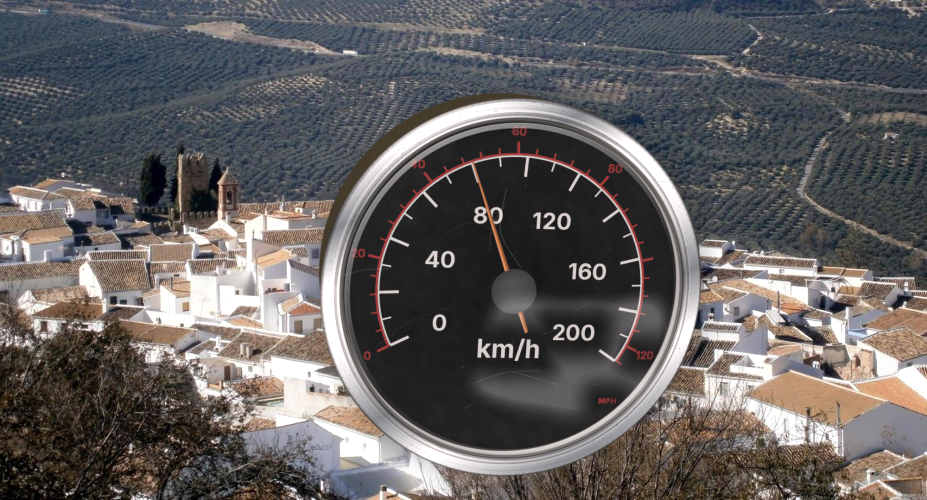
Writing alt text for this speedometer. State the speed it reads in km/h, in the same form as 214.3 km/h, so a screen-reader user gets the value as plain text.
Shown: 80 km/h
